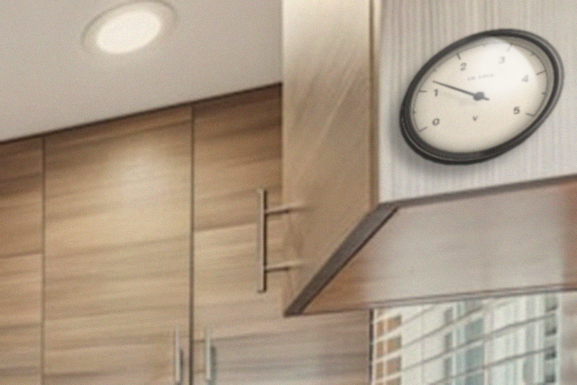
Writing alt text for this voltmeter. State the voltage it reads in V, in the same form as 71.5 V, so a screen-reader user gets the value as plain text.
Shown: 1.25 V
